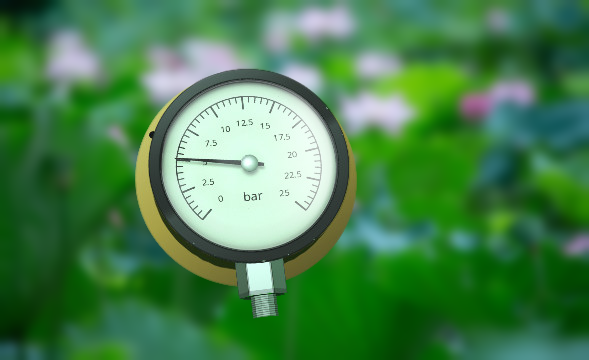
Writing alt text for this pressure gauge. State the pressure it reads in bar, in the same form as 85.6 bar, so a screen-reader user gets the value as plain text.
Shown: 5 bar
